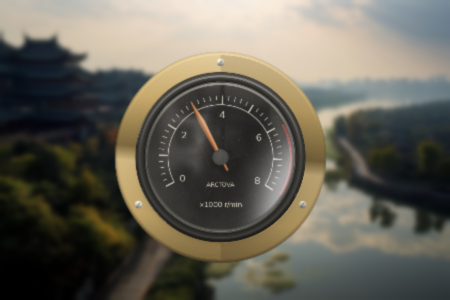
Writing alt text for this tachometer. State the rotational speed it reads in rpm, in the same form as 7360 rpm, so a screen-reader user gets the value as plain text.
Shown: 3000 rpm
